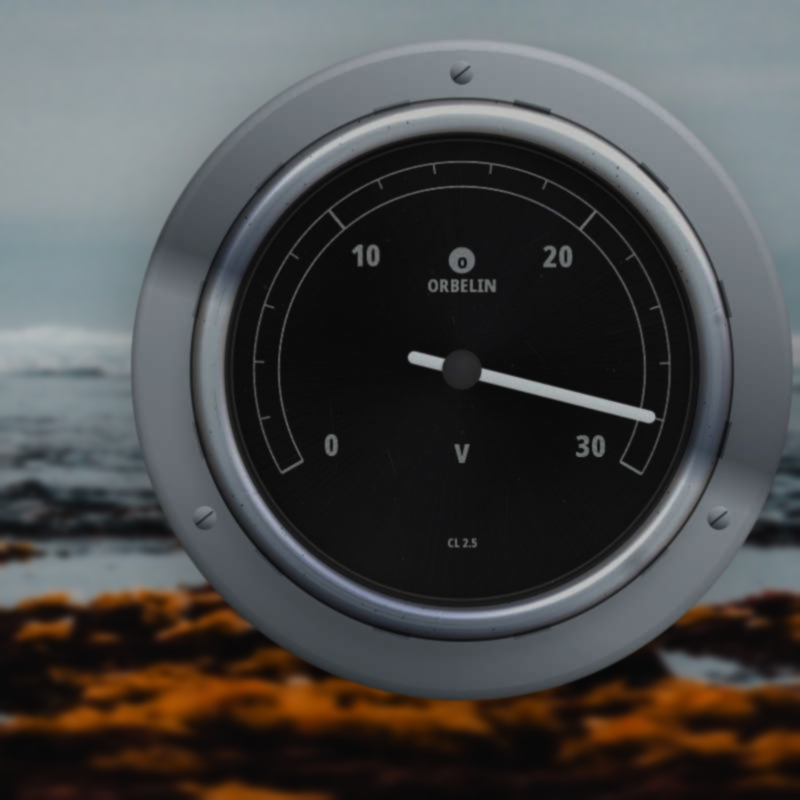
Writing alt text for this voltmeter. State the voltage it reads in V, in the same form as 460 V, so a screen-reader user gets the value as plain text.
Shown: 28 V
